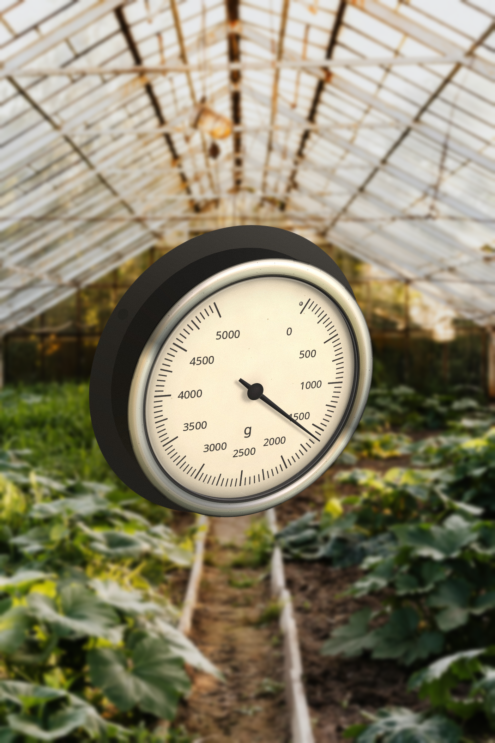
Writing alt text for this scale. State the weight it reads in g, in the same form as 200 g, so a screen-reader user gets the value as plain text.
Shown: 1600 g
